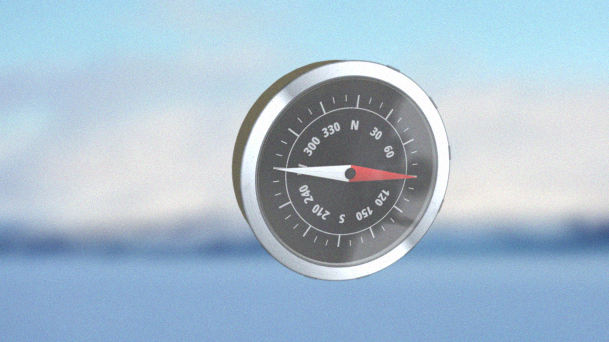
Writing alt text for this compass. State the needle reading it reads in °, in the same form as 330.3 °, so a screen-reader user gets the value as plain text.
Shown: 90 °
